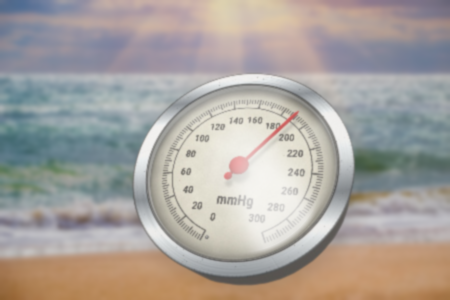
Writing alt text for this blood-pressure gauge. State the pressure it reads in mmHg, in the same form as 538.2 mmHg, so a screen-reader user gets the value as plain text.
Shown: 190 mmHg
